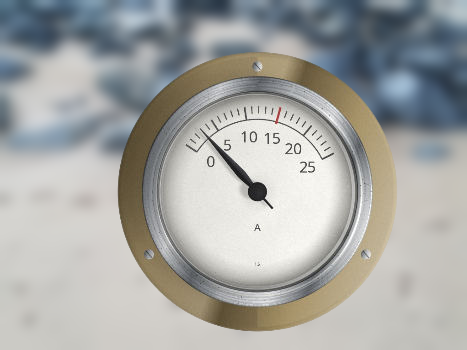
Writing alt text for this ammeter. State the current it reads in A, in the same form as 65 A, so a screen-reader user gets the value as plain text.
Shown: 3 A
